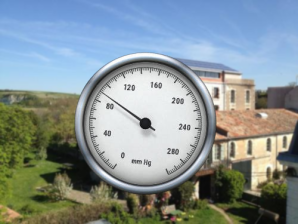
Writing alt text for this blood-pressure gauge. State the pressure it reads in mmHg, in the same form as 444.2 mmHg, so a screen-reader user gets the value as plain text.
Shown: 90 mmHg
